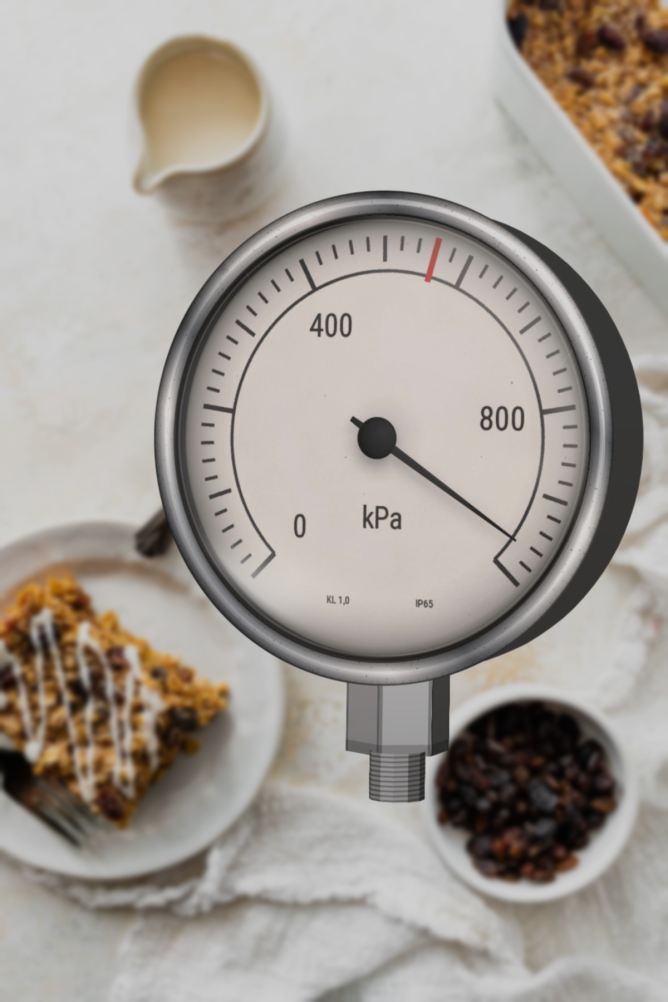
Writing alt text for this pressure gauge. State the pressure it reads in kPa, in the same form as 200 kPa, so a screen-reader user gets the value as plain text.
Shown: 960 kPa
